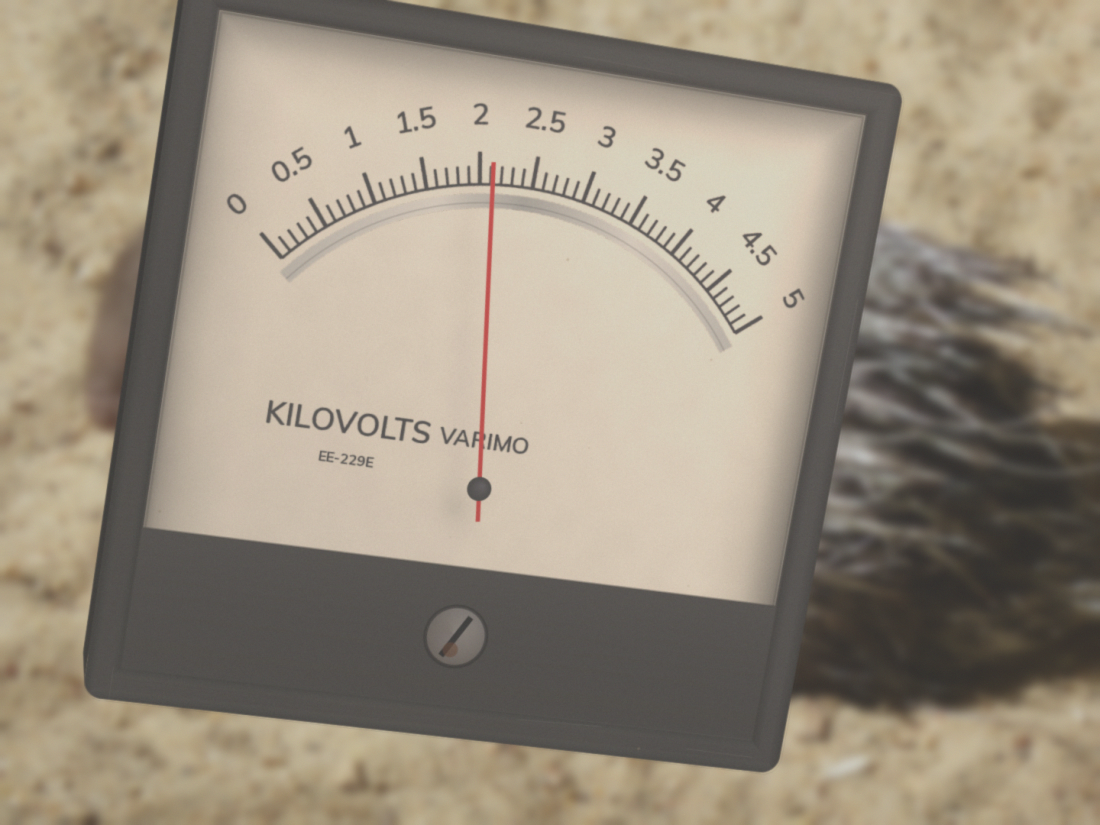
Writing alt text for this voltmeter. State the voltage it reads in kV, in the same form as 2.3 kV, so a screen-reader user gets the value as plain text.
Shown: 2.1 kV
